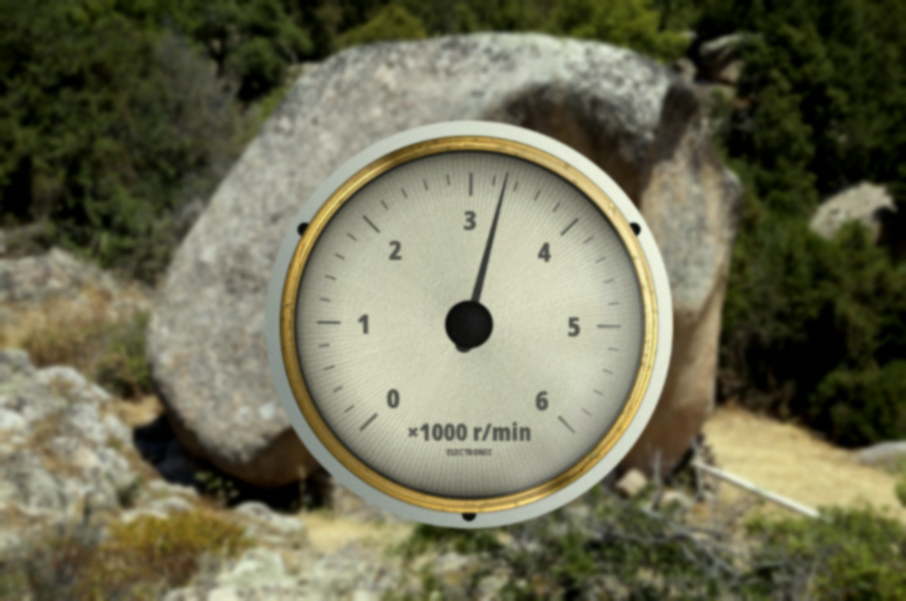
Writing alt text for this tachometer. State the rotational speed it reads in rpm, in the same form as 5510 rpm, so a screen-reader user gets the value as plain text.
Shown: 3300 rpm
